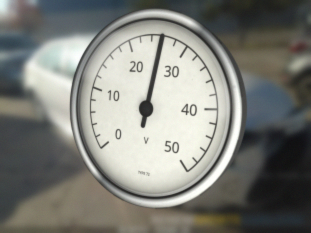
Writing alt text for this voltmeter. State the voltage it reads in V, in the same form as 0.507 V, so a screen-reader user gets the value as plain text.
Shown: 26 V
